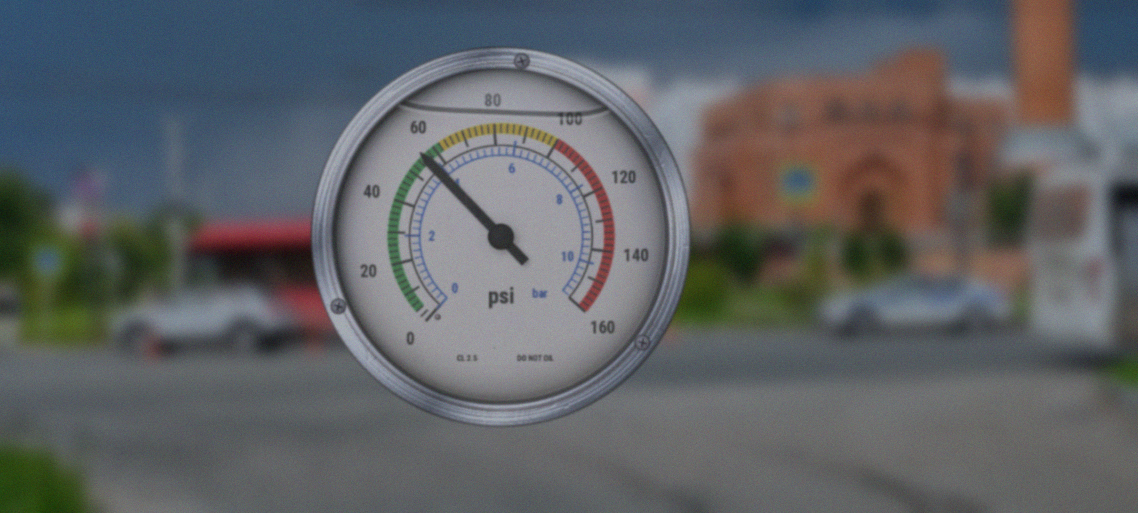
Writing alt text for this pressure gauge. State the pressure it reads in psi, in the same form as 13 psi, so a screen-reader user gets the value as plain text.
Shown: 56 psi
